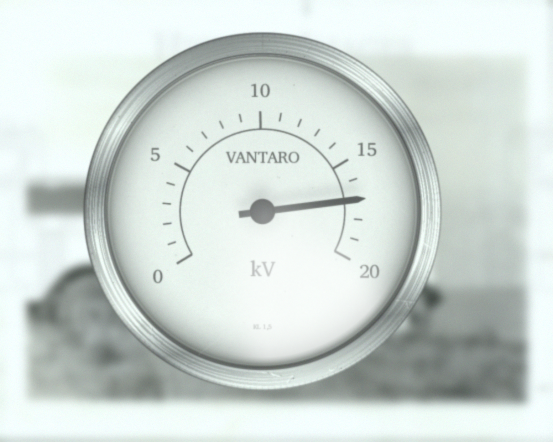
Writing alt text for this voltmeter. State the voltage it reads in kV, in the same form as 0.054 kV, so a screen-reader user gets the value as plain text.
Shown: 17 kV
